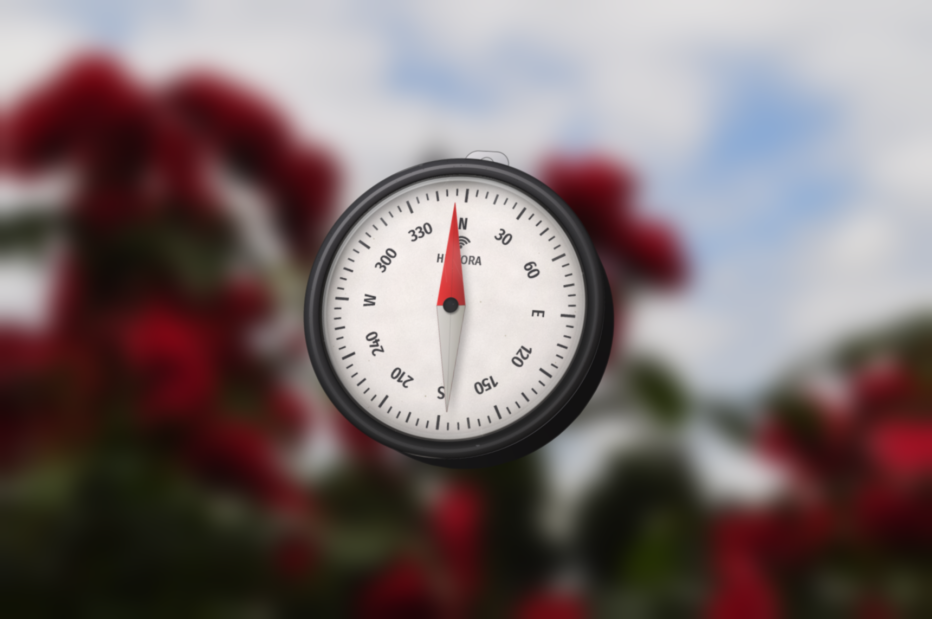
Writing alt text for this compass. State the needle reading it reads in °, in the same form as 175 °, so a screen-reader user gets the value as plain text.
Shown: 355 °
